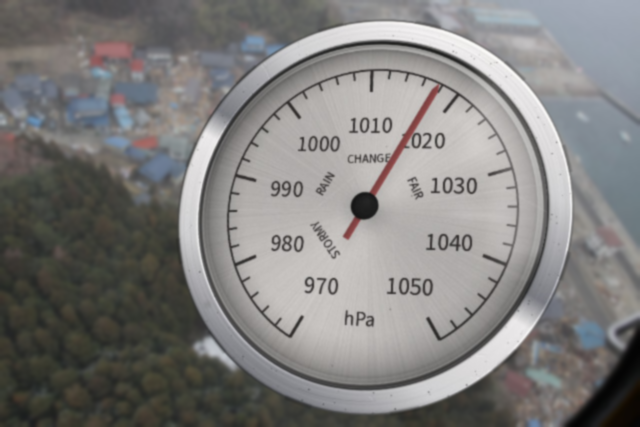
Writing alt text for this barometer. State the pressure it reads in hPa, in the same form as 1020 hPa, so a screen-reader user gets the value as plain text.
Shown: 1018 hPa
